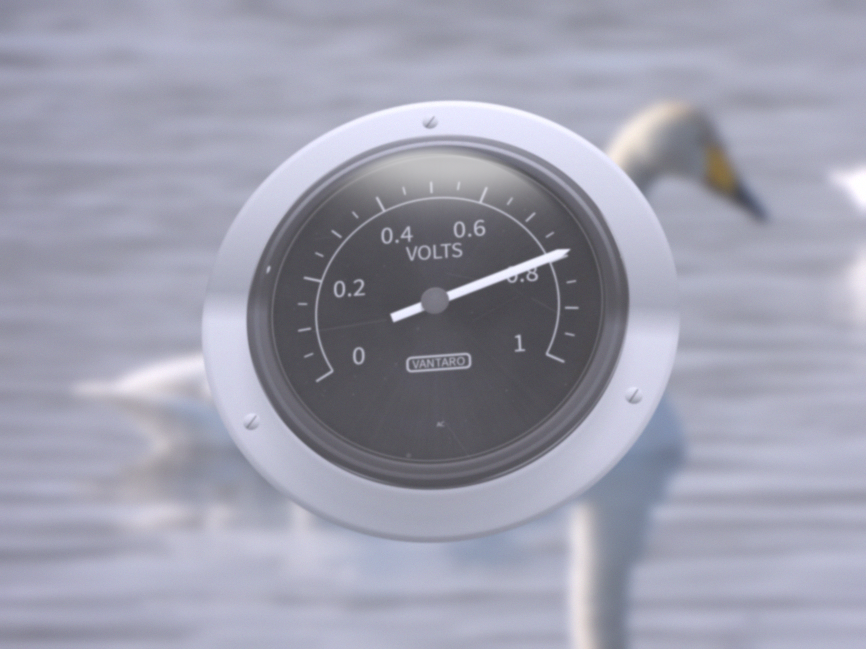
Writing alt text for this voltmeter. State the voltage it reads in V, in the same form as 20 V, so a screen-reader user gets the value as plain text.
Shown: 0.8 V
